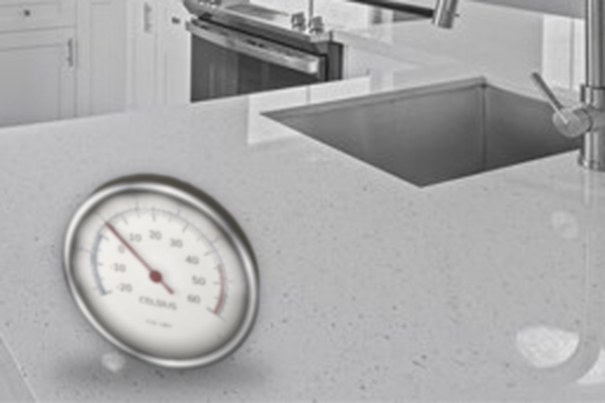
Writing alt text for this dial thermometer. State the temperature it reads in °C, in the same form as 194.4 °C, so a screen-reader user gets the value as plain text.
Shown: 5 °C
